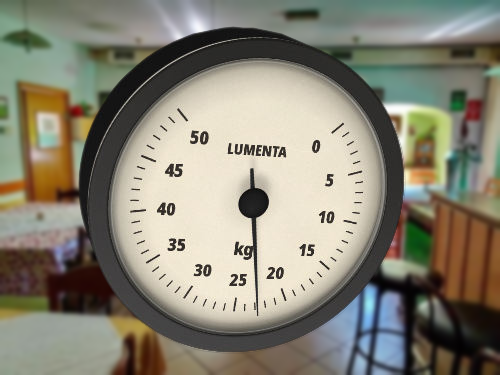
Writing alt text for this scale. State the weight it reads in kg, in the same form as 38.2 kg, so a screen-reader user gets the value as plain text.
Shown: 23 kg
